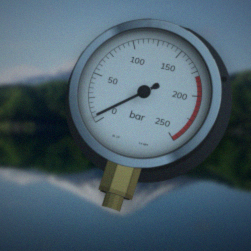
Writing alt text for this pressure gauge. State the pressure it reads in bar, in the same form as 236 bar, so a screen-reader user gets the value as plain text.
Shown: 5 bar
